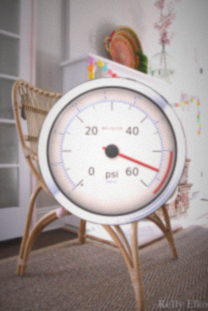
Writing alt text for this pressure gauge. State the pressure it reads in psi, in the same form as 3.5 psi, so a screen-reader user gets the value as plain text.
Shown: 55 psi
